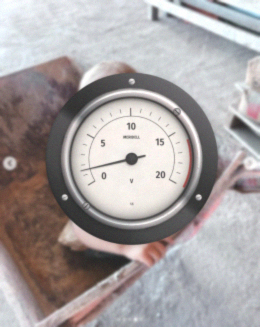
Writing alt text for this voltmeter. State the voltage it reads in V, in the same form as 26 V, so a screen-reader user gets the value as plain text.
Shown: 1.5 V
